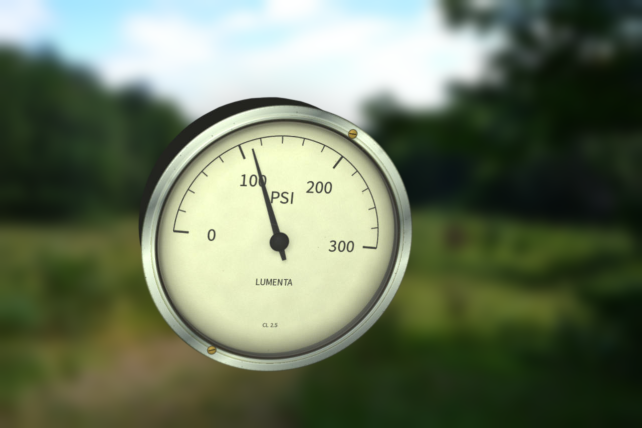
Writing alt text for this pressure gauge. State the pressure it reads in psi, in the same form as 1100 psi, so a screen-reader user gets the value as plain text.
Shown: 110 psi
